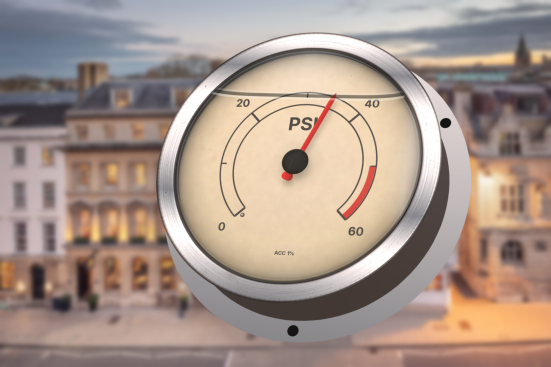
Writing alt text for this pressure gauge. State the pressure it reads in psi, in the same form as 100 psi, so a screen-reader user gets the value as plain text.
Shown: 35 psi
